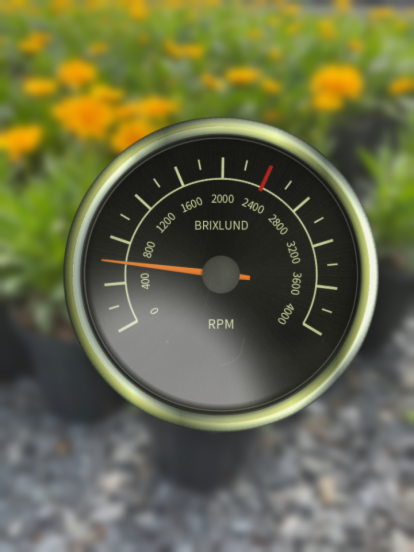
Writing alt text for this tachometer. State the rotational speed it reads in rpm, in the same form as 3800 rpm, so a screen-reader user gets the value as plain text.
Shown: 600 rpm
